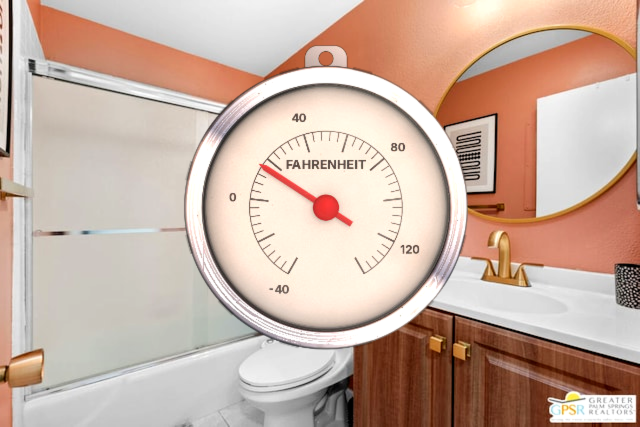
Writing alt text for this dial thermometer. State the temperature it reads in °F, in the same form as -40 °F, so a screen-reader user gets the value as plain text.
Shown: 16 °F
